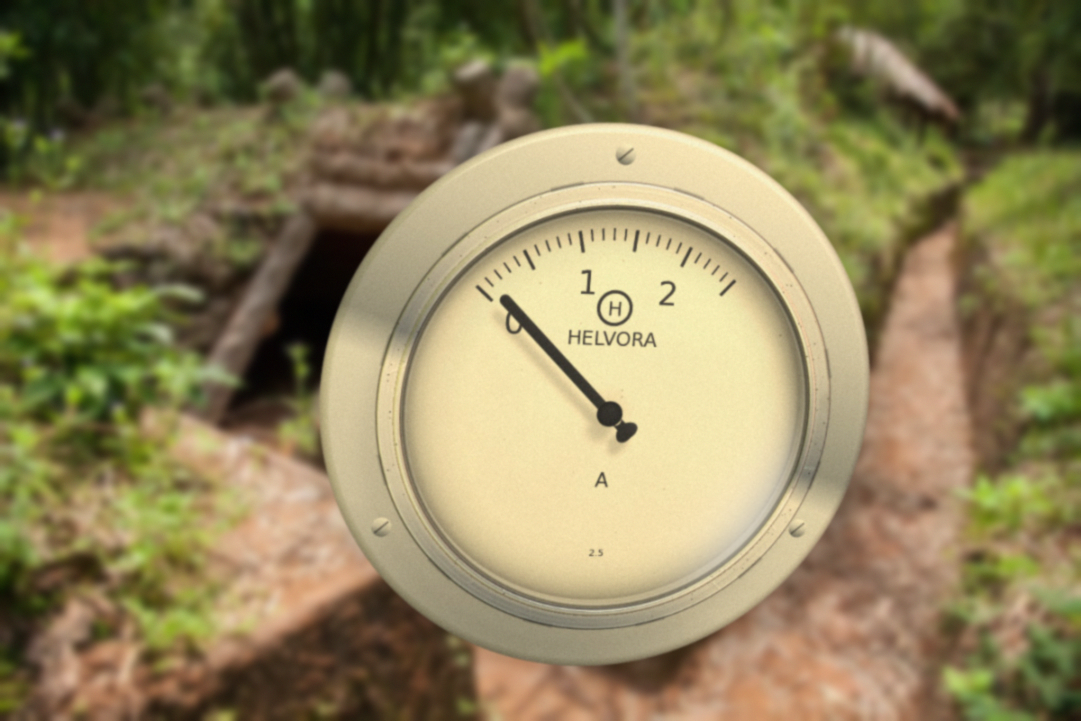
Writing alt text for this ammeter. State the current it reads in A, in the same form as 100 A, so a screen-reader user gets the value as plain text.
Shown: 0.1 A
